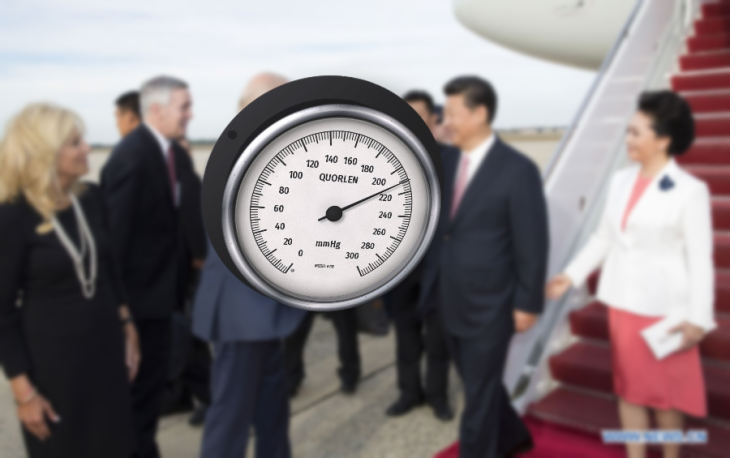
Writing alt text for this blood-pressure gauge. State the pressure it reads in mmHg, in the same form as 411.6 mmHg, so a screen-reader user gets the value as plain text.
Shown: 210 mmHg
